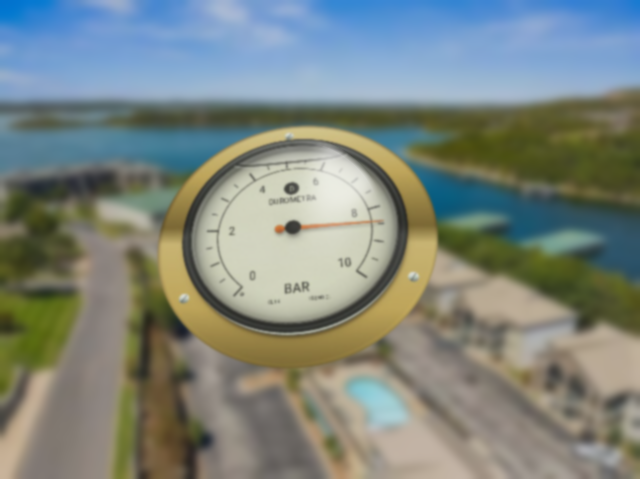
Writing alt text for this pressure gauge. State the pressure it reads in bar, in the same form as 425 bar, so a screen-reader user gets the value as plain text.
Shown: 8.5 bar
